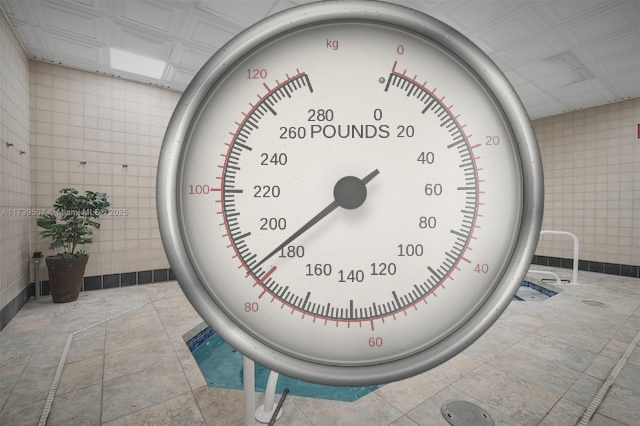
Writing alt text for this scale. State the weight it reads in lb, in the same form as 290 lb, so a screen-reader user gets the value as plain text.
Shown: 186 lb
